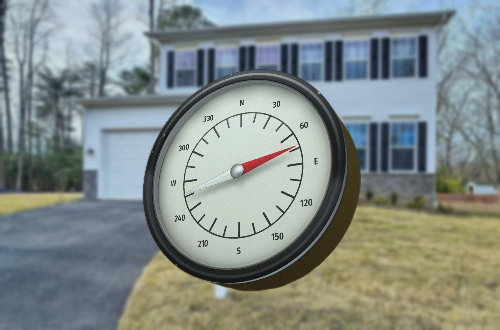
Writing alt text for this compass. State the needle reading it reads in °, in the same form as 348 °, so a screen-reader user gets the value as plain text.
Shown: 75 °
